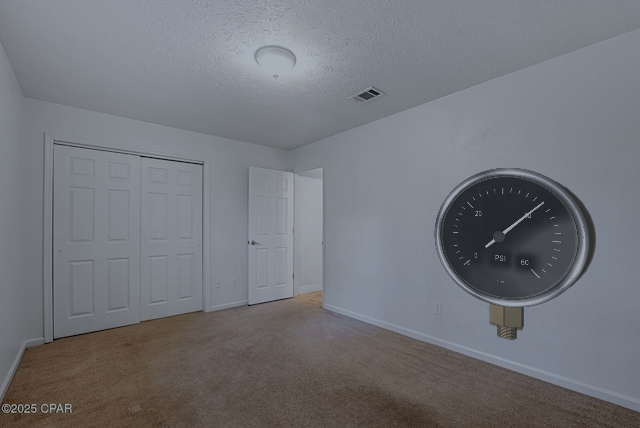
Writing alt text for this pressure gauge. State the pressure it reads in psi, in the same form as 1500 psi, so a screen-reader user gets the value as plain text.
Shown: 40 psi
